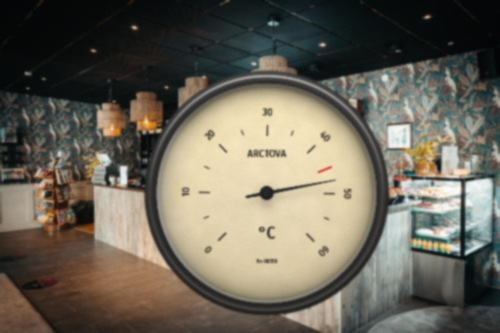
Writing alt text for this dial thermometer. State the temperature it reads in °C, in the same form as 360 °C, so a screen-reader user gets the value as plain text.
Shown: 47.5 °C
